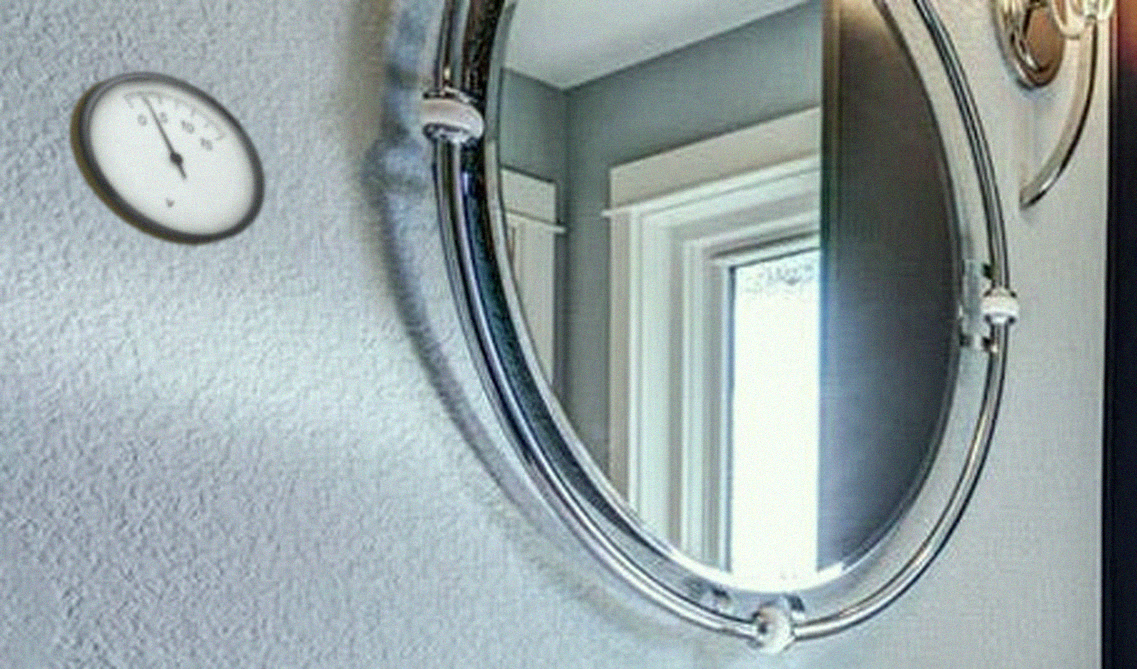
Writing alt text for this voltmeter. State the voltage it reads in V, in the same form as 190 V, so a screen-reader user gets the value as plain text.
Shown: 2.5 V
